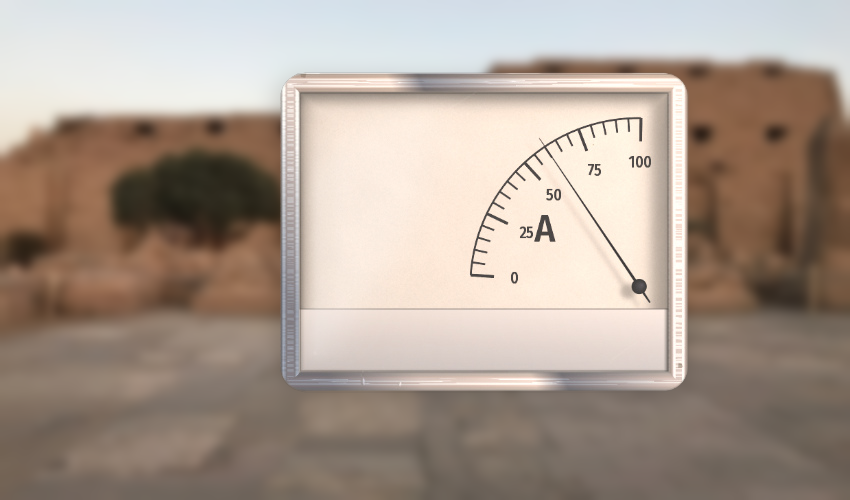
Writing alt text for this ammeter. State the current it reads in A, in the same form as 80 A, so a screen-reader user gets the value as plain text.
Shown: 60 A
